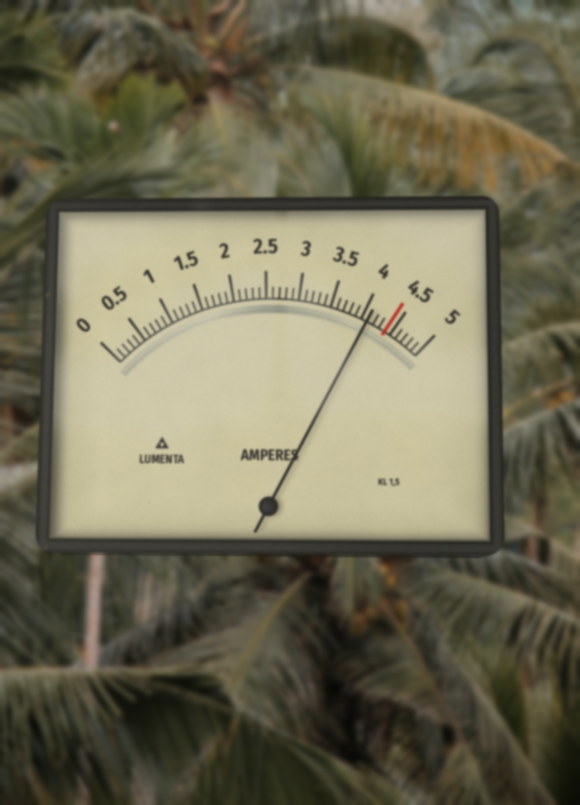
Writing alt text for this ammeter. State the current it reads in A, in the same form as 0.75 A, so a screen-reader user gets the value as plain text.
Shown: 4.1 A
